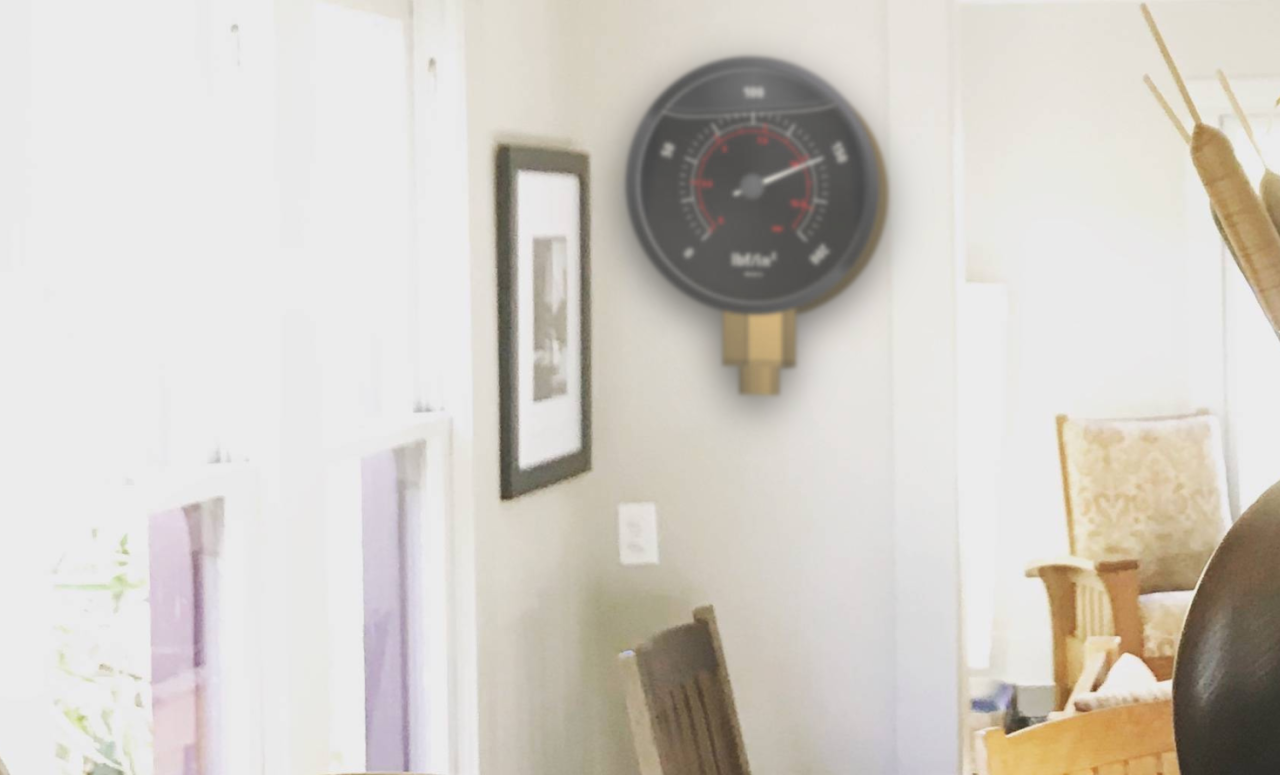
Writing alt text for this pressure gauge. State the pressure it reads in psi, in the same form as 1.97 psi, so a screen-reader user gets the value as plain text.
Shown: 150 psi
